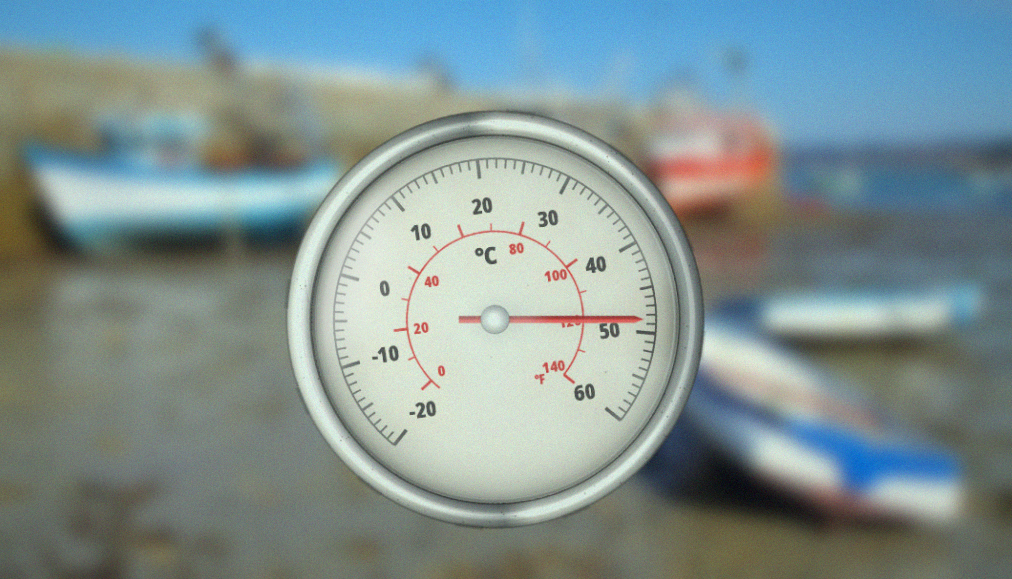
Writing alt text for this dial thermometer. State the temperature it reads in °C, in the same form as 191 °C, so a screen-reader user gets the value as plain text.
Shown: 48.5 °C
